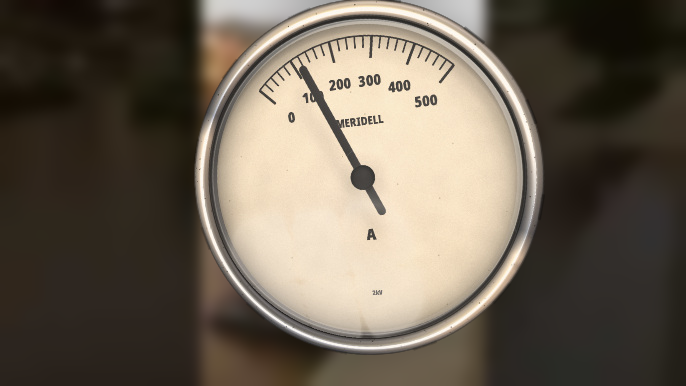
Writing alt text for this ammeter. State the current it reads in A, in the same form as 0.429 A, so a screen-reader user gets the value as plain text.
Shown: 120 A
